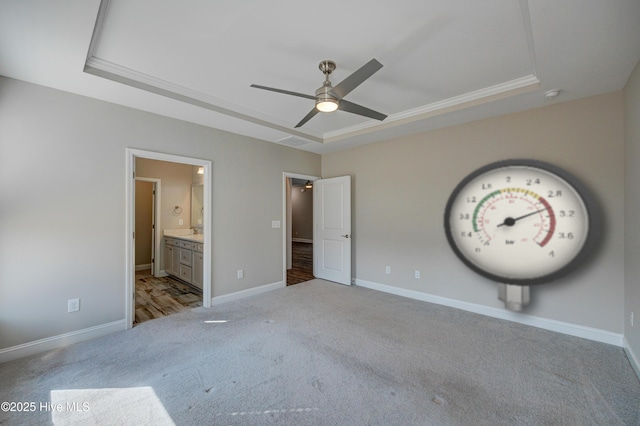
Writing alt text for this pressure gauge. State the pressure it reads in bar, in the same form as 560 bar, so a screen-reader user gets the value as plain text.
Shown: 3 bar
